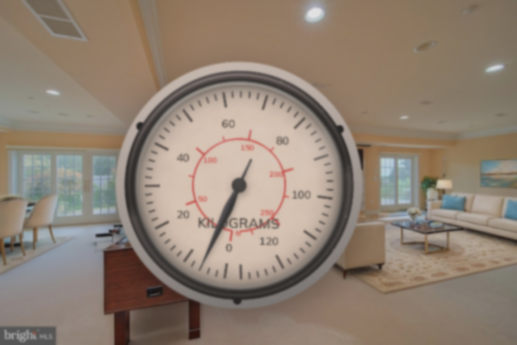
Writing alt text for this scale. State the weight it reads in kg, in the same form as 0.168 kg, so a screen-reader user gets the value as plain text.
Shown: 6 kg
